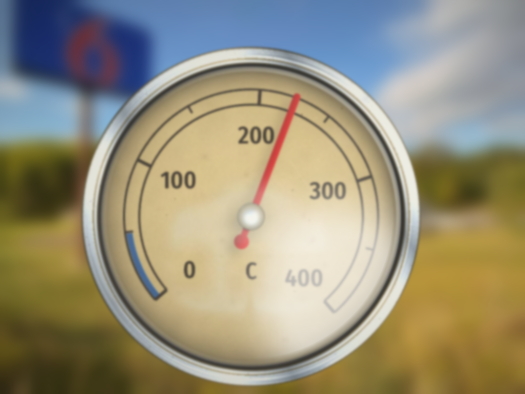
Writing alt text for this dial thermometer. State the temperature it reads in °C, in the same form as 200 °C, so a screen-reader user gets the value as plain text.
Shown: 225 °C
